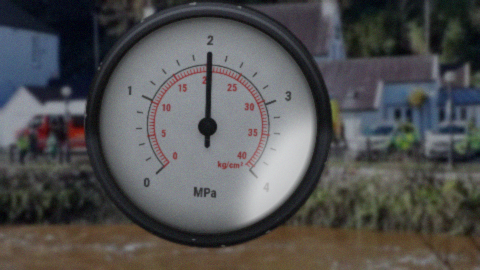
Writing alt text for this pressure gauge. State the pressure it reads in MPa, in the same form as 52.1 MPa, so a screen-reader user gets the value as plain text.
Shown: 2 MPa
